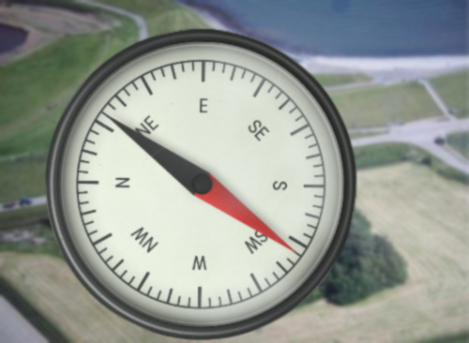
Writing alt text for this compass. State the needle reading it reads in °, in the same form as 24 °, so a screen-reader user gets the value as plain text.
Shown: 215 °
